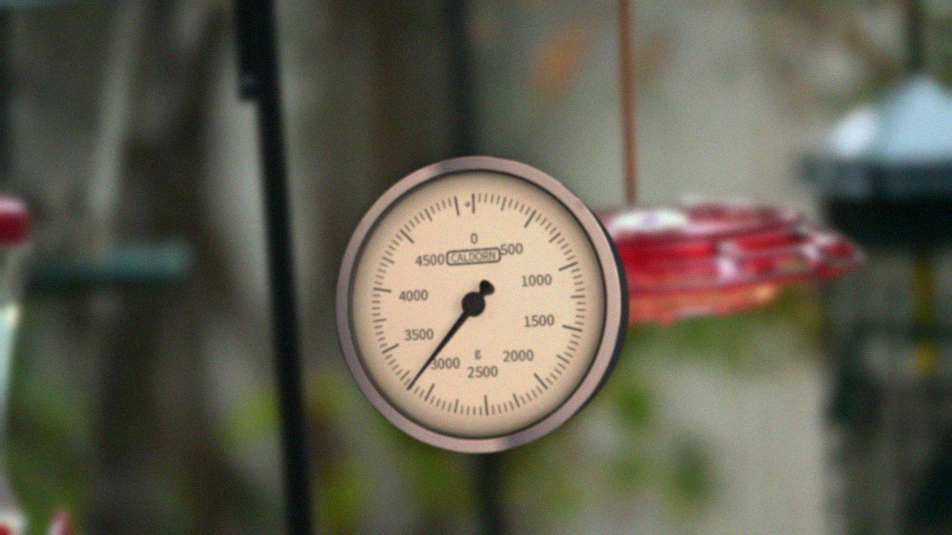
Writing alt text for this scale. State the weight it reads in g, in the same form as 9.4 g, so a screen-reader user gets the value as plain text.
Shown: 3150 g
